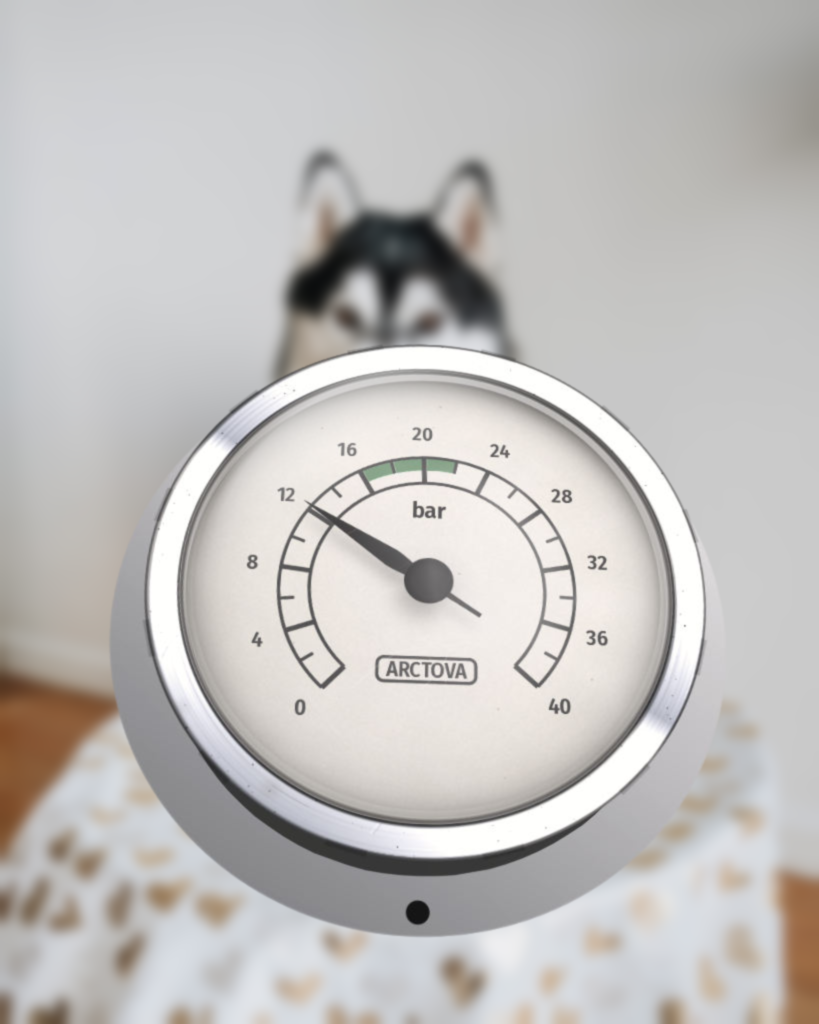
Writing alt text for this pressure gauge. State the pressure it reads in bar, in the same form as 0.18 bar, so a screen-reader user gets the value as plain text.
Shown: 12 bar
